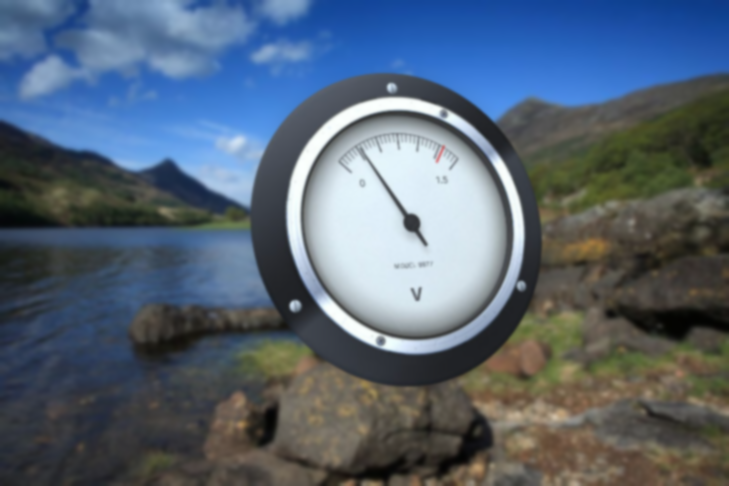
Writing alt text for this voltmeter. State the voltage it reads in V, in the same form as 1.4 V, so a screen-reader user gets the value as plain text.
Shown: 0.25 V
